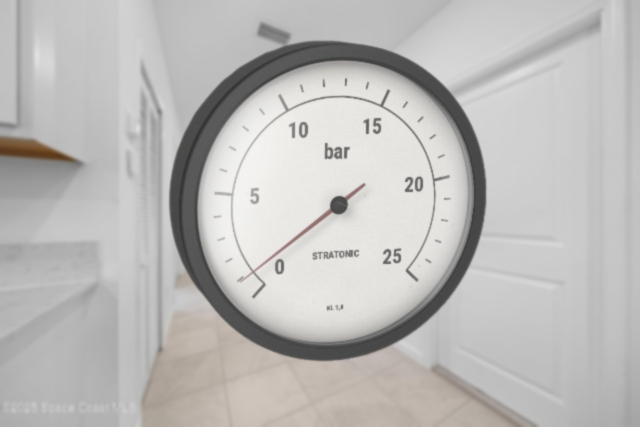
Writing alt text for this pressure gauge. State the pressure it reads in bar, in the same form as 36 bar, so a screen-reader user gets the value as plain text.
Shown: 1 bar
